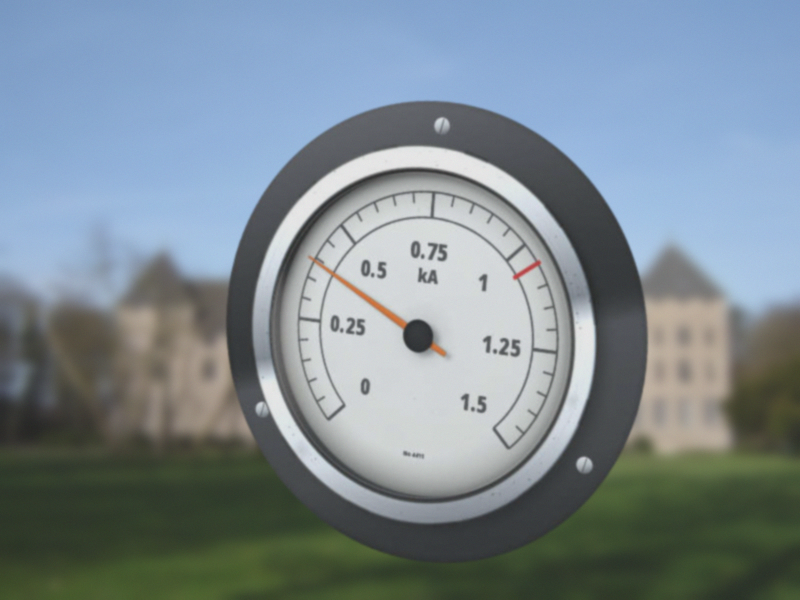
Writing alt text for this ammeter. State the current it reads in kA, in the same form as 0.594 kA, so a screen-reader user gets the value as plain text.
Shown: 0.4 kA
